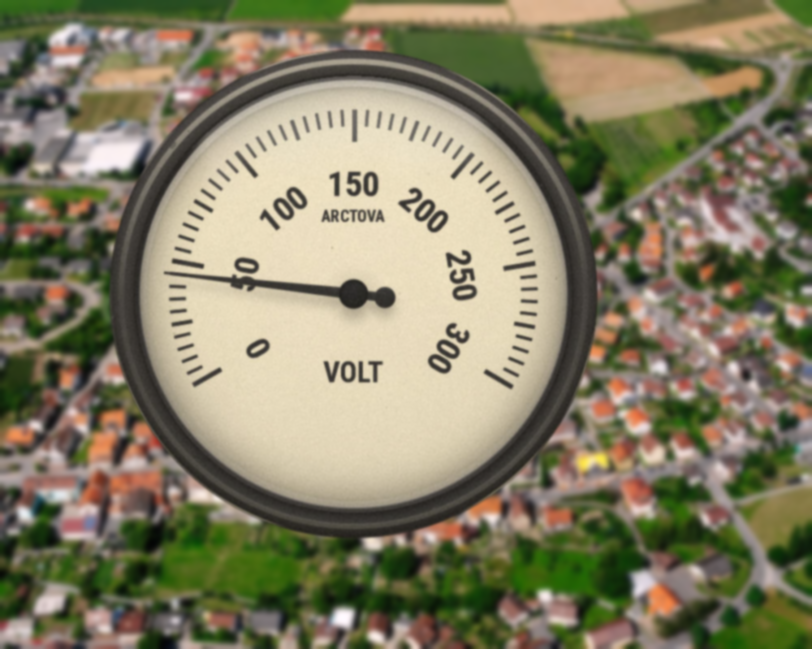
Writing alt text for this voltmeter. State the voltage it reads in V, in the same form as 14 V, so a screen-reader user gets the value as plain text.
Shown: 45 V
